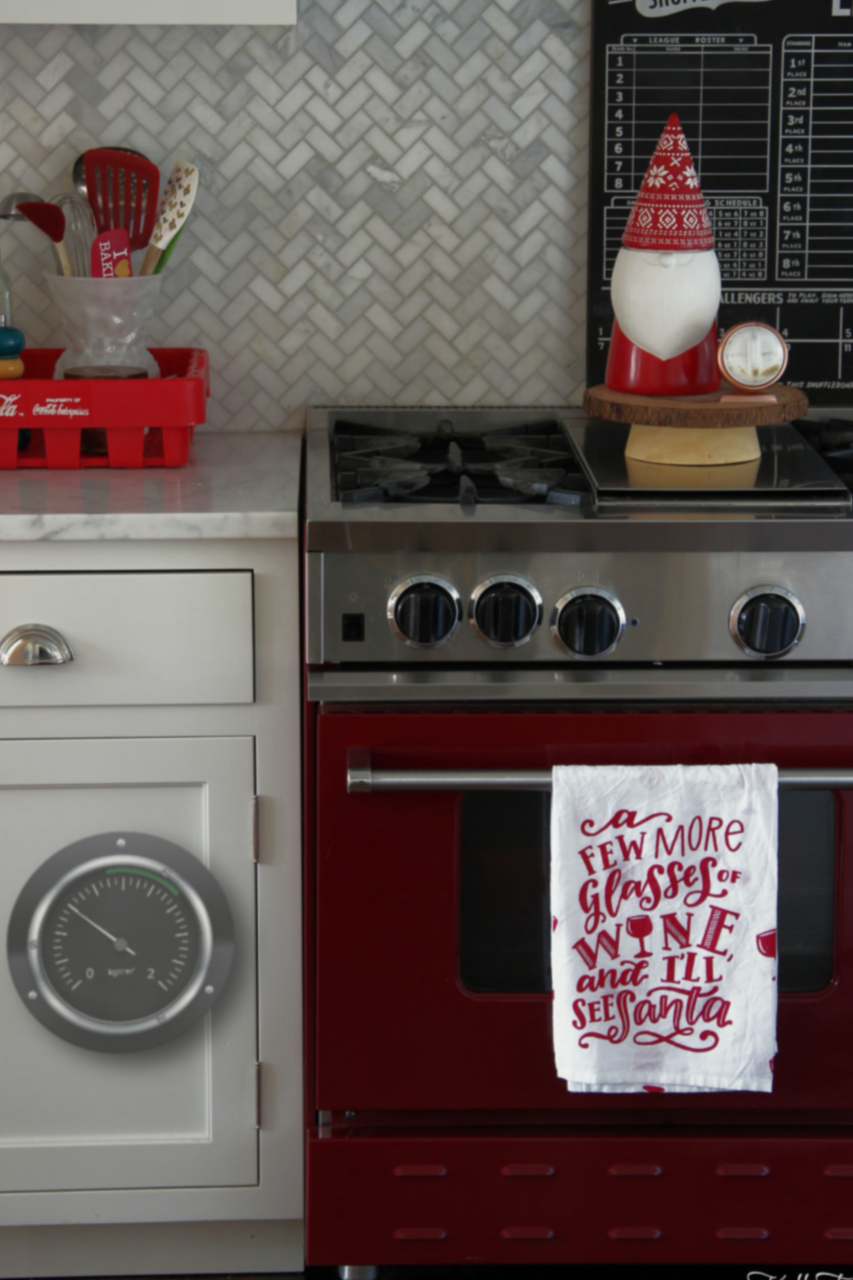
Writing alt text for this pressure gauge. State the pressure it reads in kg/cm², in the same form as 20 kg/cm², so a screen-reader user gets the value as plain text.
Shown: 0.6 kg/cm²
